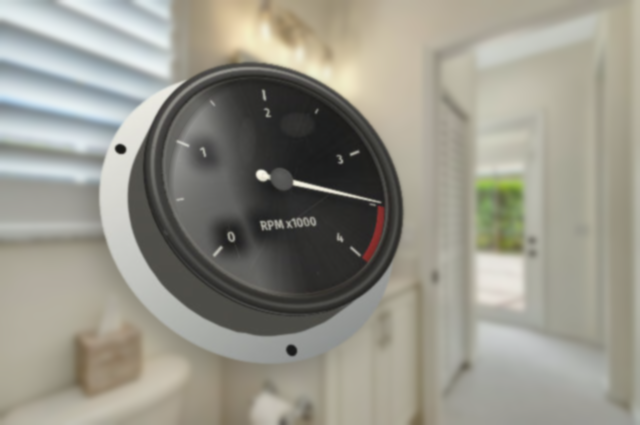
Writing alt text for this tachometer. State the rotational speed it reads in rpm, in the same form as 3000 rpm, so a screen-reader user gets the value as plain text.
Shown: 3500 rpm
